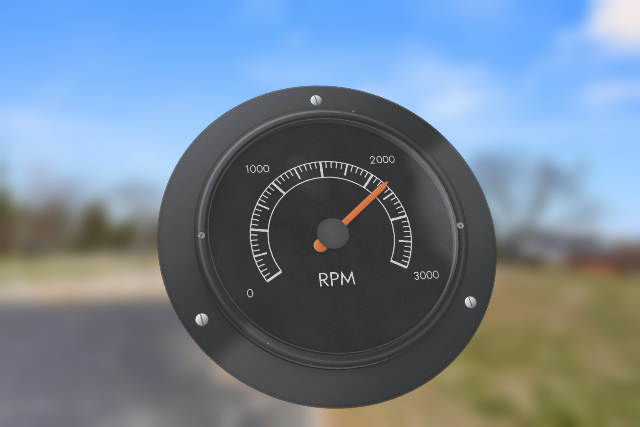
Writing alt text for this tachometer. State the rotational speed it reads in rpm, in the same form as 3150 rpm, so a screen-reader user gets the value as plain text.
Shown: 2150 rpm
